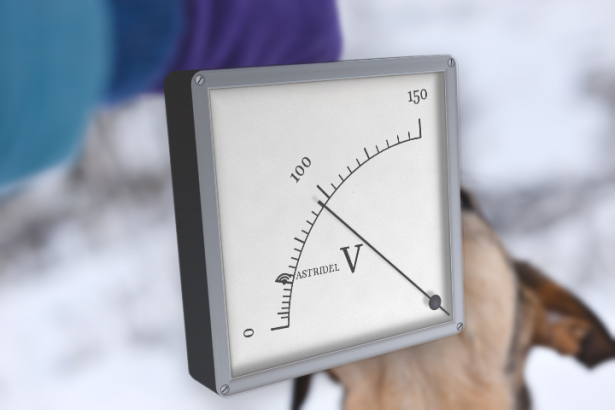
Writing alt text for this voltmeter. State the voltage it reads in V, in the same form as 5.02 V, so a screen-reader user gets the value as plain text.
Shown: 95 V
